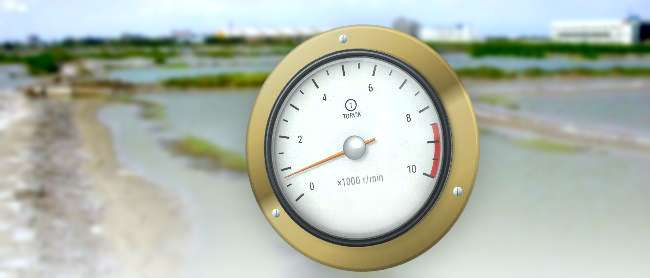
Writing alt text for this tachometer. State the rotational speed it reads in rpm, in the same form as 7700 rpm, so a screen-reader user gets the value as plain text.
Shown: 750 rpm
